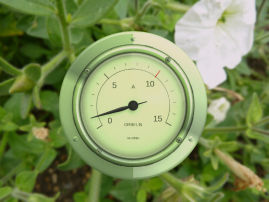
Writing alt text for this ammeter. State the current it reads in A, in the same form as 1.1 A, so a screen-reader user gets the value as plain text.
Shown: 1 A
